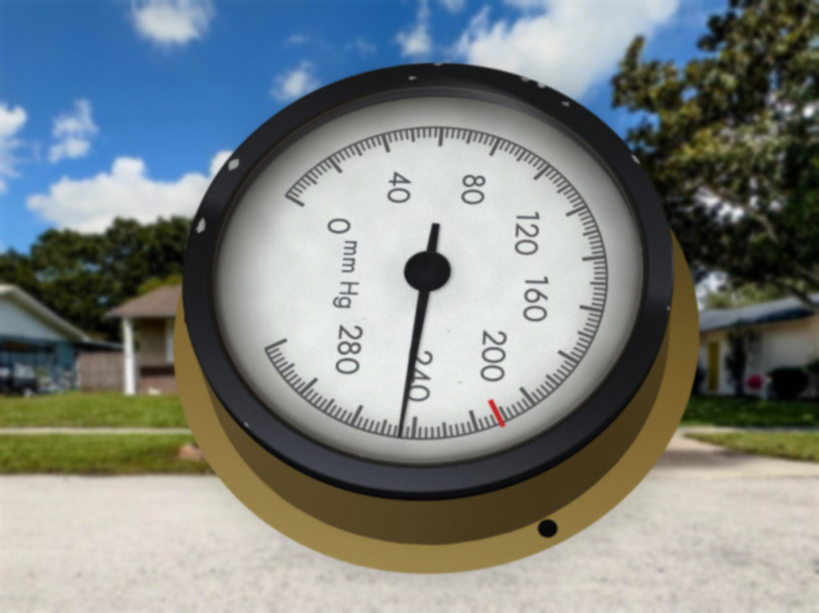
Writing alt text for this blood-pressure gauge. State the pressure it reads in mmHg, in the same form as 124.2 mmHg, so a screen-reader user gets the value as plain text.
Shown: 244 mmHg
